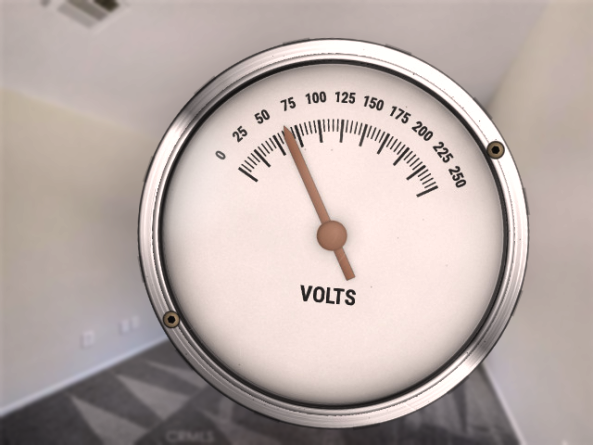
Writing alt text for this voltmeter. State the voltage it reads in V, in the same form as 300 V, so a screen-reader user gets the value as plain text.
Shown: 65 V
